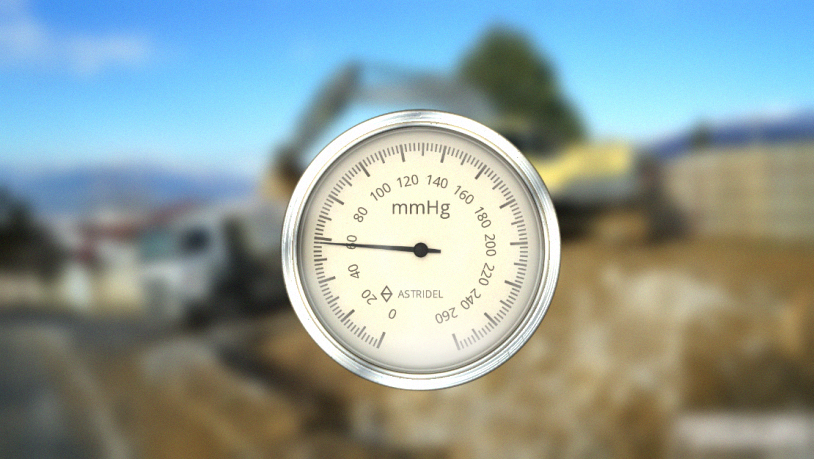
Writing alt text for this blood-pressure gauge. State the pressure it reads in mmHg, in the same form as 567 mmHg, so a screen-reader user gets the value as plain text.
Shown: 58 mmHg
